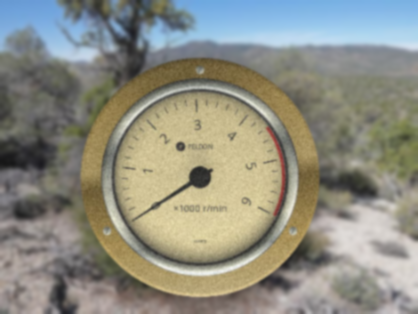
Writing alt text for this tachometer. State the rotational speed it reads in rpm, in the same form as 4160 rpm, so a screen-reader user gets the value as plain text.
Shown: 0 rpm
